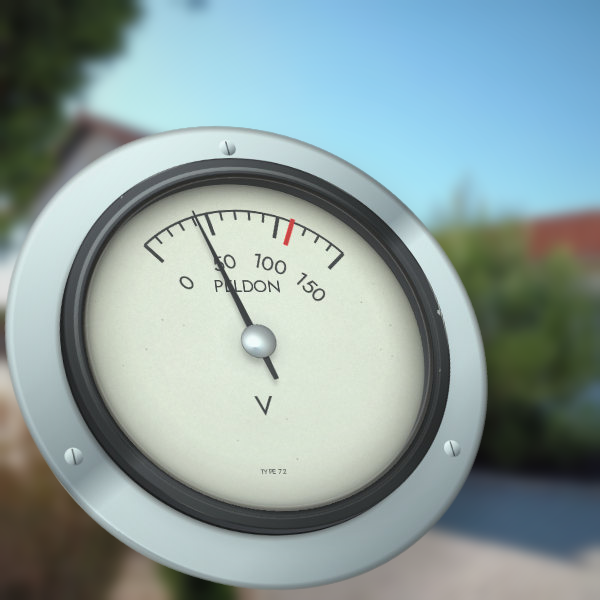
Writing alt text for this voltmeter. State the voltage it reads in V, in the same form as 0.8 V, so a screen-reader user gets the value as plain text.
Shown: 40 V
